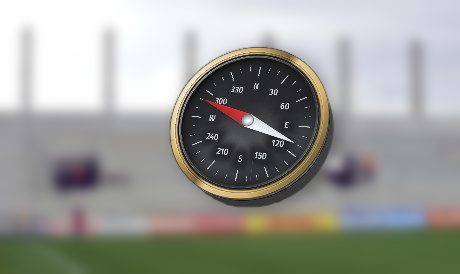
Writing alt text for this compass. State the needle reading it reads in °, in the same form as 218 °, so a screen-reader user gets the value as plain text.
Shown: 290 °
